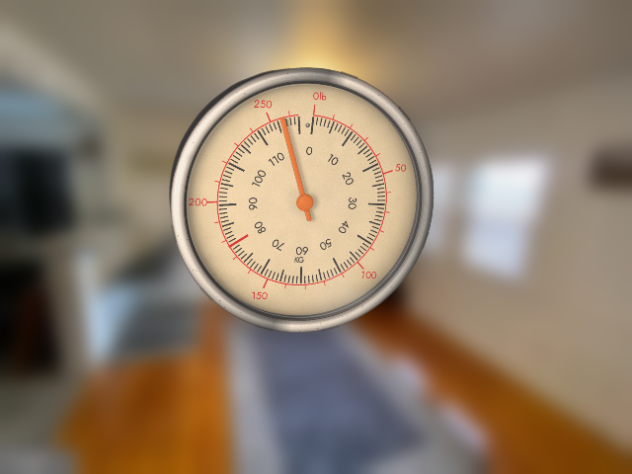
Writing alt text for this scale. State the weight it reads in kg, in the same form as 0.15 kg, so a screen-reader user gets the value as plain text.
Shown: 116 kg
